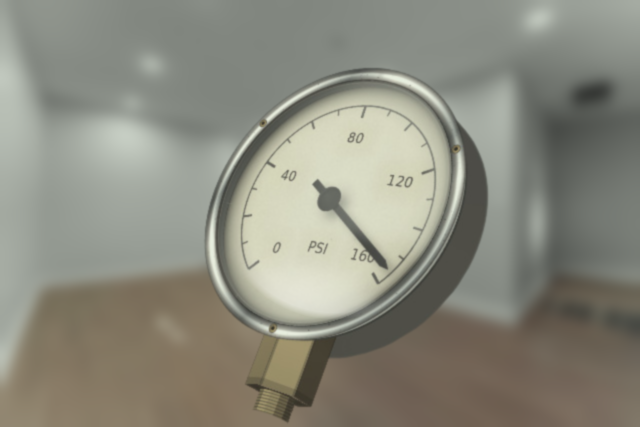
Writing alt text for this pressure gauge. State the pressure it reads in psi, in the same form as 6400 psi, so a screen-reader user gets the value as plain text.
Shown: 155 psi
